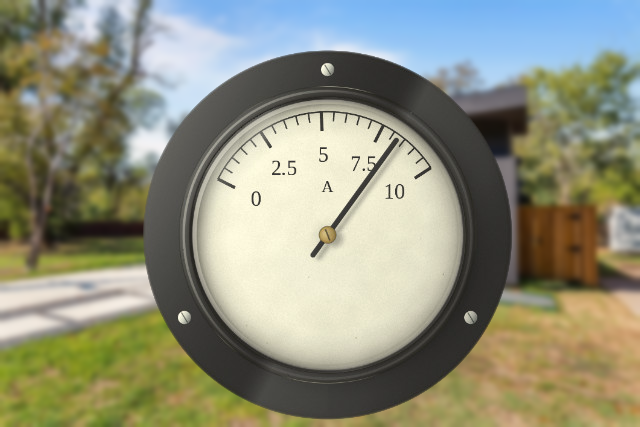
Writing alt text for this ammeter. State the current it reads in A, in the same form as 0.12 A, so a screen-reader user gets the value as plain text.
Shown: 8.25 A
